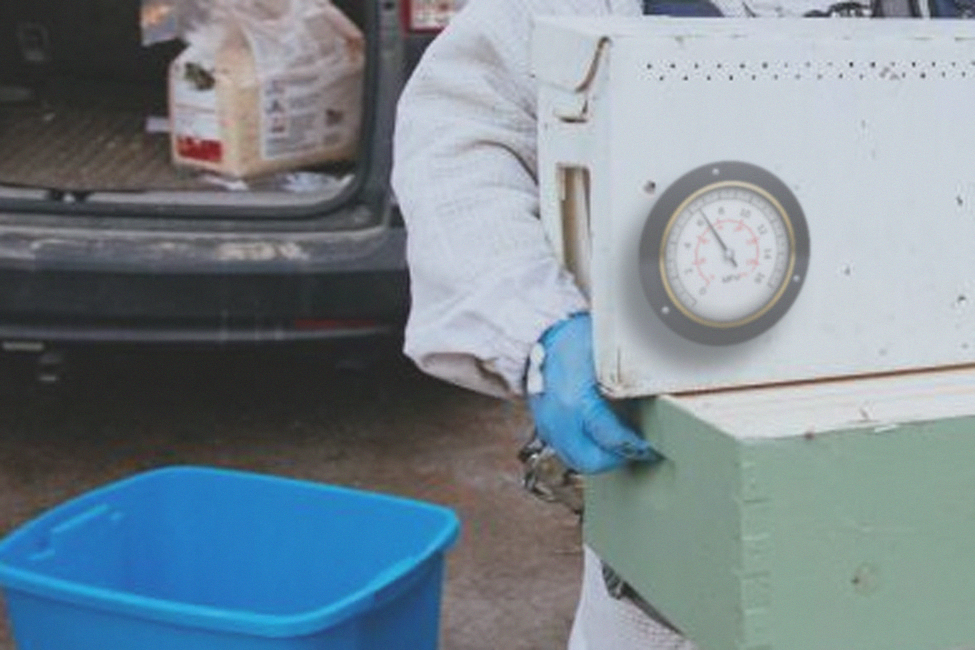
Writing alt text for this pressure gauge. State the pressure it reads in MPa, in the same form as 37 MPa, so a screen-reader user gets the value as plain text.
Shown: 6.5 MPa
